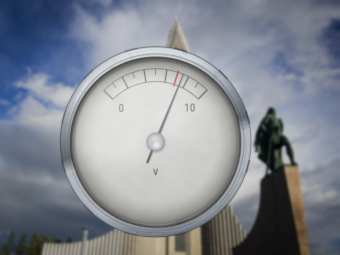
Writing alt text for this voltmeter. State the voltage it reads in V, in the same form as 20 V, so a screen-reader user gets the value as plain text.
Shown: 7.5 V
